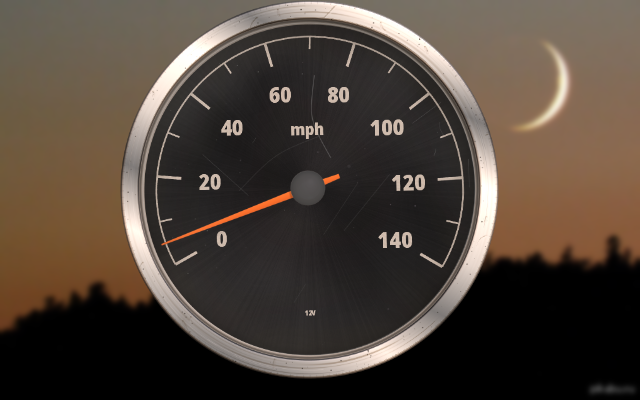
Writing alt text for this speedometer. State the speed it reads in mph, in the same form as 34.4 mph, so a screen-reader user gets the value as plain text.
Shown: 5 mph
